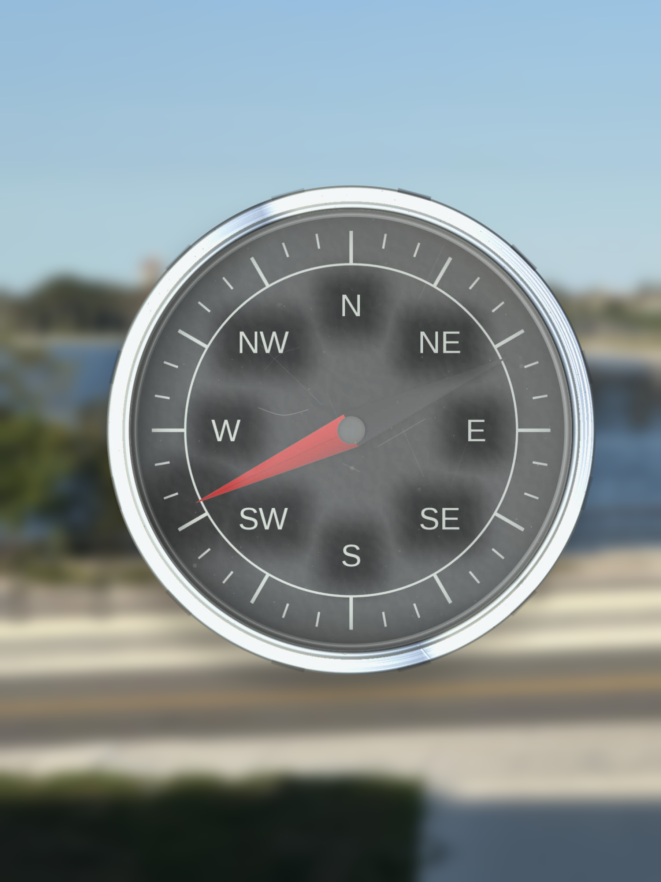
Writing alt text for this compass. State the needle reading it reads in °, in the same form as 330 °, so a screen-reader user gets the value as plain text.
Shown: 245 °
